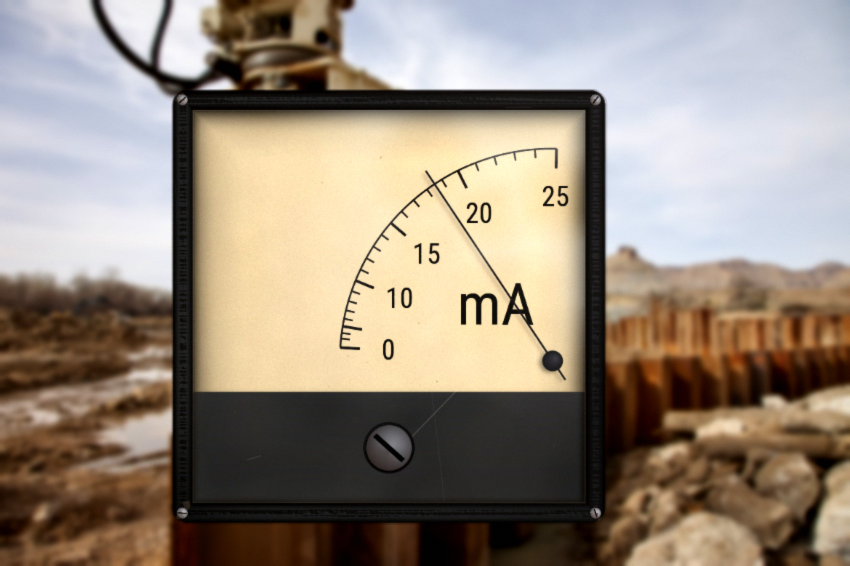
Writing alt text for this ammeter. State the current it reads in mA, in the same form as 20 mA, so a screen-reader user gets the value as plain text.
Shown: 18.5 mA
